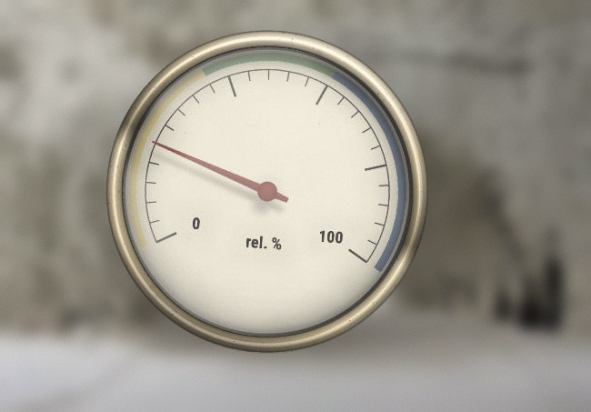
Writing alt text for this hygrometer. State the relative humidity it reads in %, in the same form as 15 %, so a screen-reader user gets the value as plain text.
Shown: 20 %
